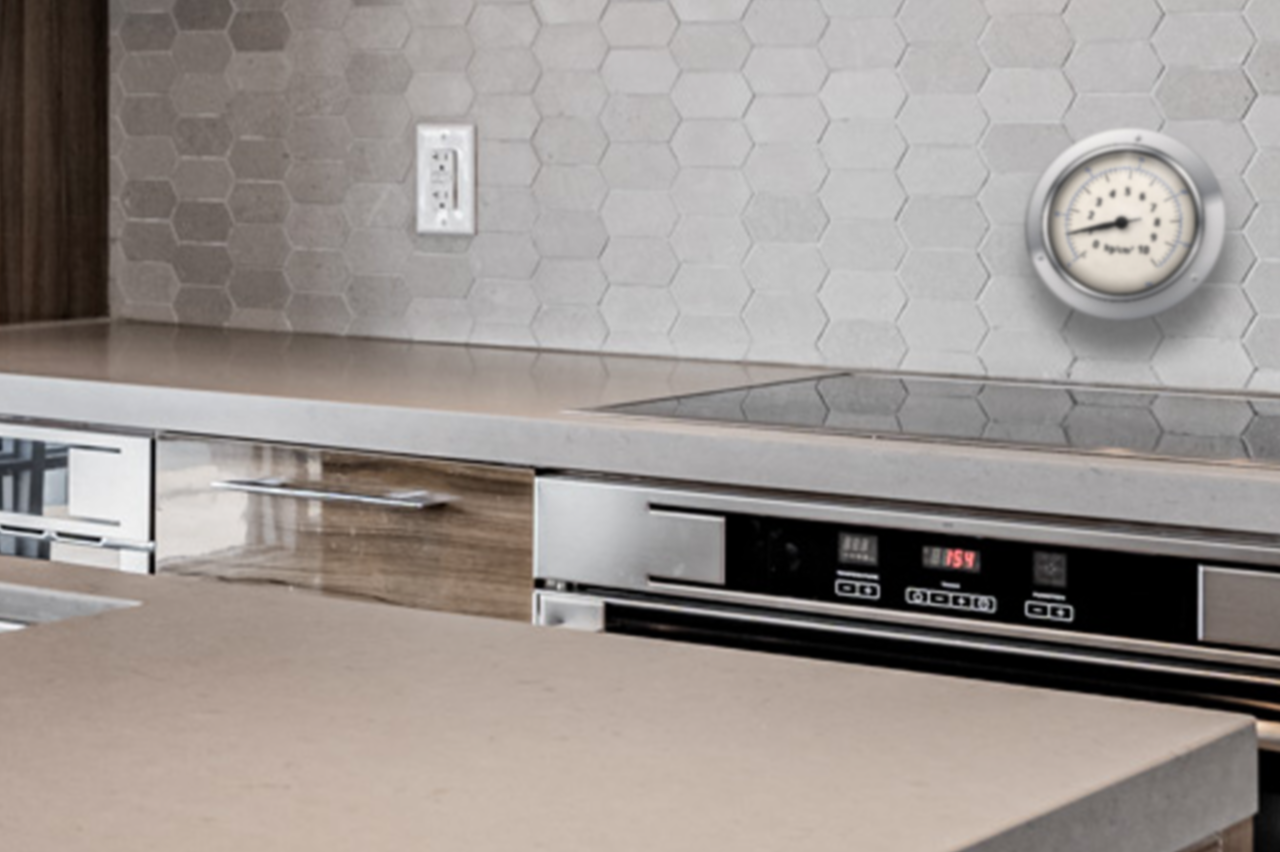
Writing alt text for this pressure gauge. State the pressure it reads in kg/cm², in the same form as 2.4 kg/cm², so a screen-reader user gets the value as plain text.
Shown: 1 kg/cm²
